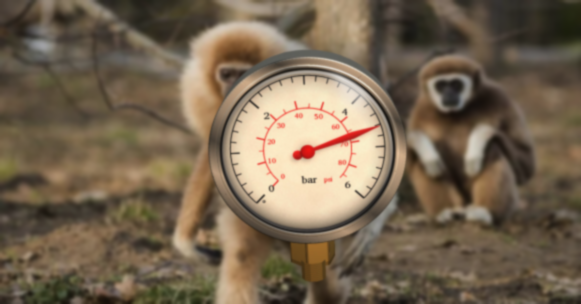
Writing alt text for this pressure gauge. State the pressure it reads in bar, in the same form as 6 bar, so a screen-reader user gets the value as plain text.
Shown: 4.6 bar
